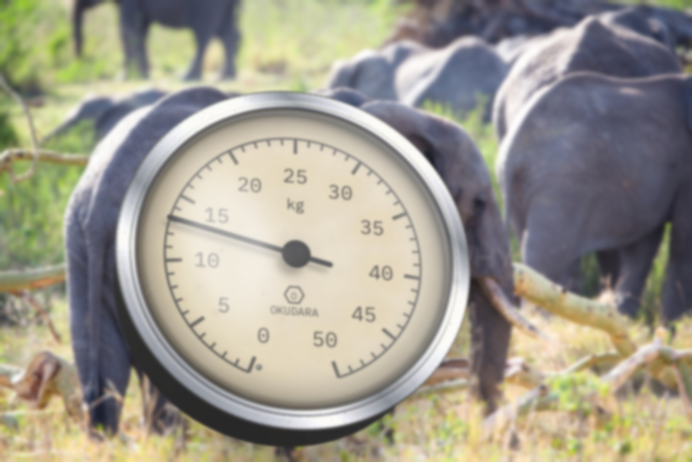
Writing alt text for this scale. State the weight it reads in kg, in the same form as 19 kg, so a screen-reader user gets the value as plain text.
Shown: 13 kg
